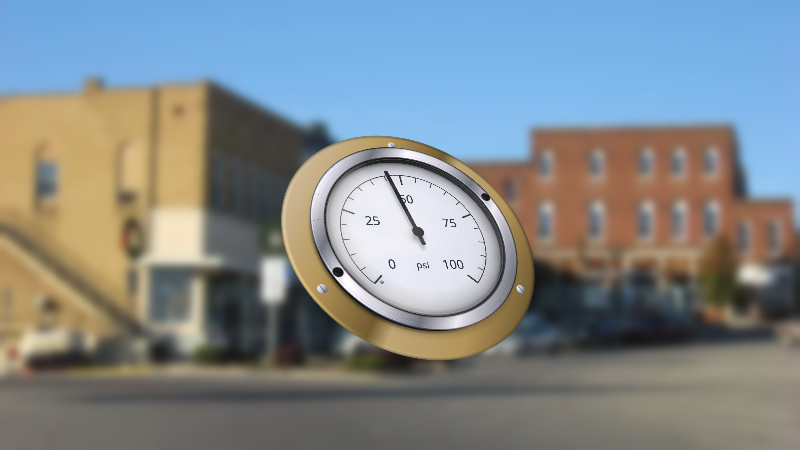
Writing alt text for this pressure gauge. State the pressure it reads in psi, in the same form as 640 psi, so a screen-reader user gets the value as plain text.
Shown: 45 psi
